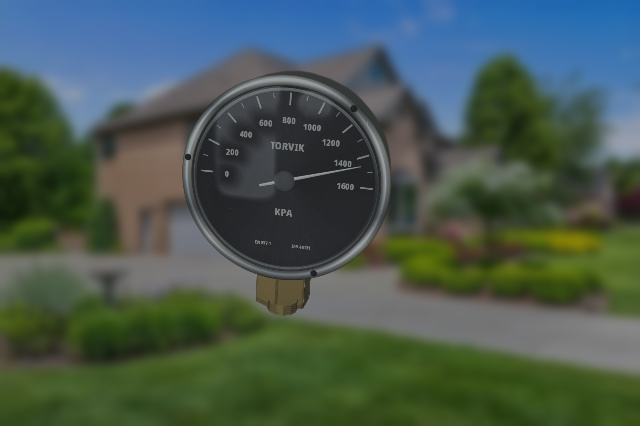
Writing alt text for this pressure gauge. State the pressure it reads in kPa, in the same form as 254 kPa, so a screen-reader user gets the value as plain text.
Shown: 1450 kPa
